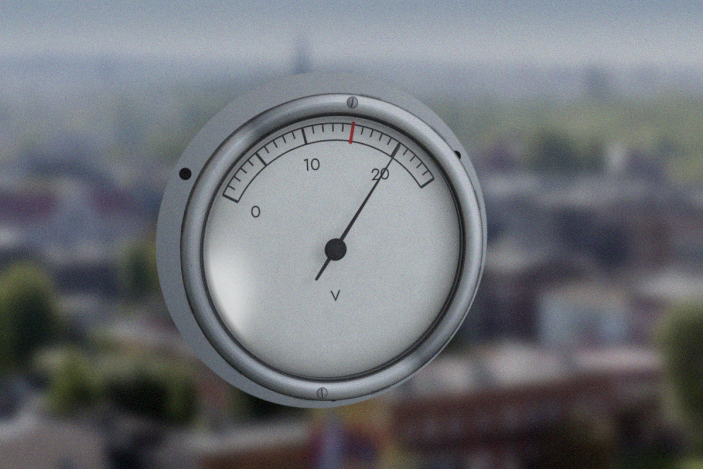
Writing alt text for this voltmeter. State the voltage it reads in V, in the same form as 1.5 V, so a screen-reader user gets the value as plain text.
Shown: 20 V
